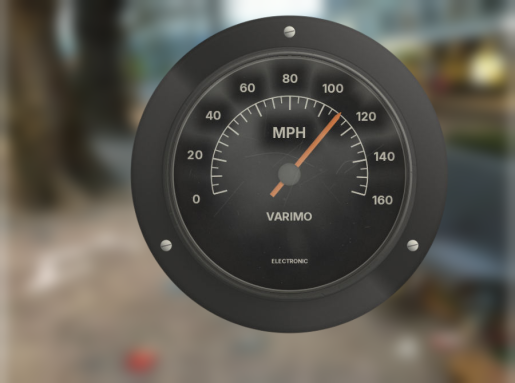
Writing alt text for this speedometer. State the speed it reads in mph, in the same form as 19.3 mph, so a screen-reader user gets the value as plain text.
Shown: 110 mph
